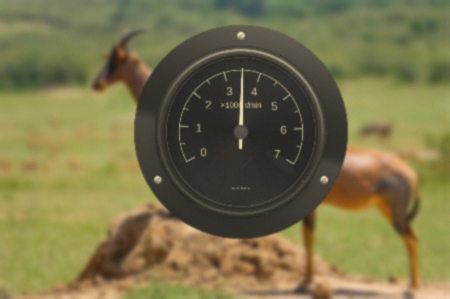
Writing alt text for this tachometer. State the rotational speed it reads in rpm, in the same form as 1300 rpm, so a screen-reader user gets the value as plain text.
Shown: 3500 rpm
